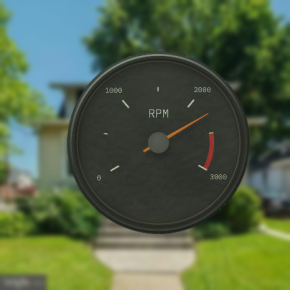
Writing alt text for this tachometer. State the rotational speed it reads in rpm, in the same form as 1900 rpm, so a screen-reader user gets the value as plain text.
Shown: 2250 rpm
